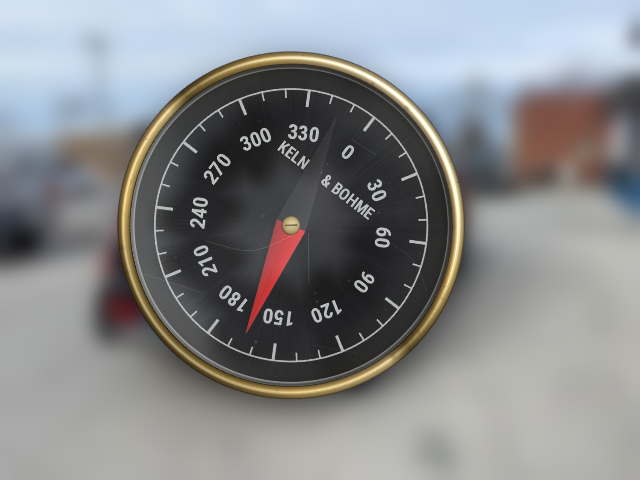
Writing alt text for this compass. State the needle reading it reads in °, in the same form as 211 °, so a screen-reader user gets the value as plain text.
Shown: 165 °
